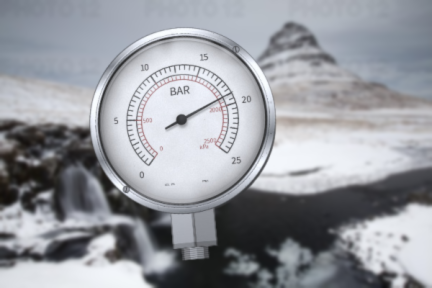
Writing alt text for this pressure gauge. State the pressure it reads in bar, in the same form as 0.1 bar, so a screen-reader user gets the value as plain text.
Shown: 19 bar
